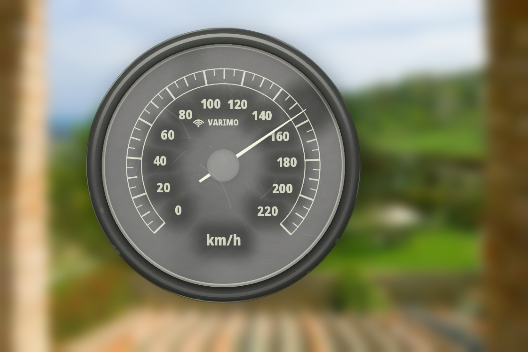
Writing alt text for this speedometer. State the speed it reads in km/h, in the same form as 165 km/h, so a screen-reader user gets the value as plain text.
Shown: 155 km/h
